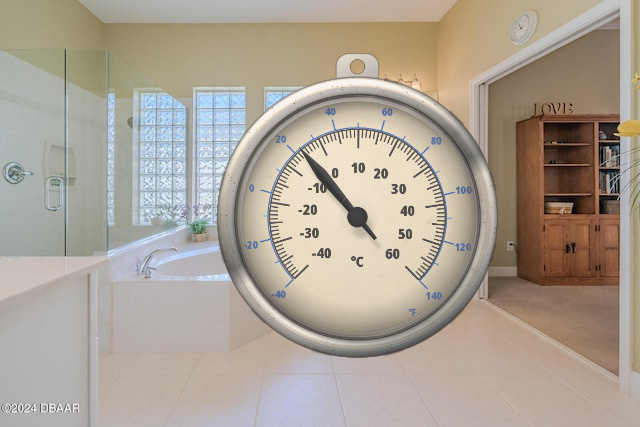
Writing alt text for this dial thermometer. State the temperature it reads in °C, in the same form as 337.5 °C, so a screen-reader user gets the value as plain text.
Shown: -5 °C
